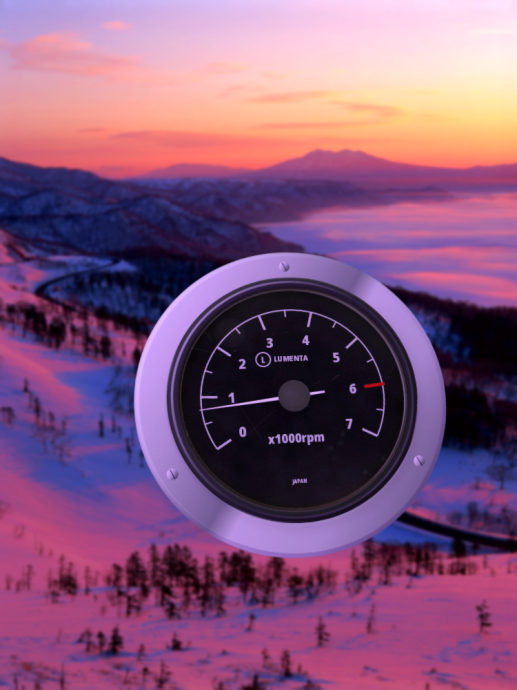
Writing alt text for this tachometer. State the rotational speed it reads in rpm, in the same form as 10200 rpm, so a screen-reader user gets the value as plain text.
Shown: 750 rpm
